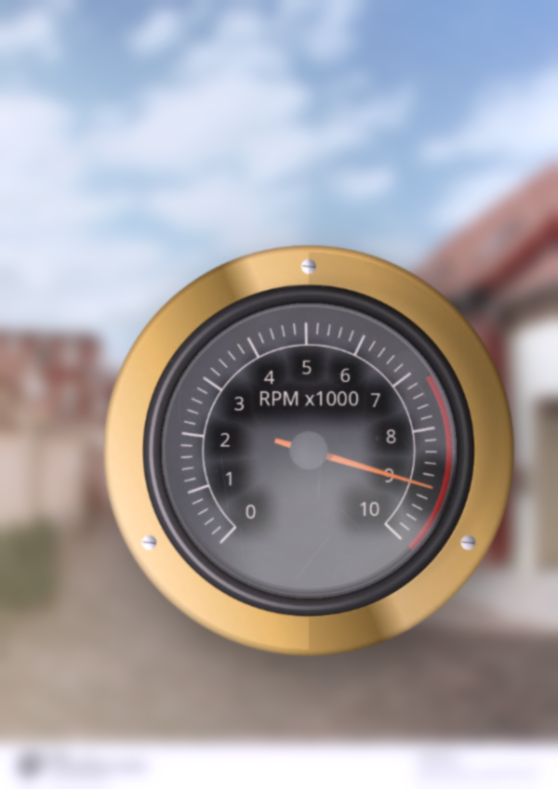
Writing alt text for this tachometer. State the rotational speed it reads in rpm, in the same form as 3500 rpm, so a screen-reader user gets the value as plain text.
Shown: 9000 rpm
